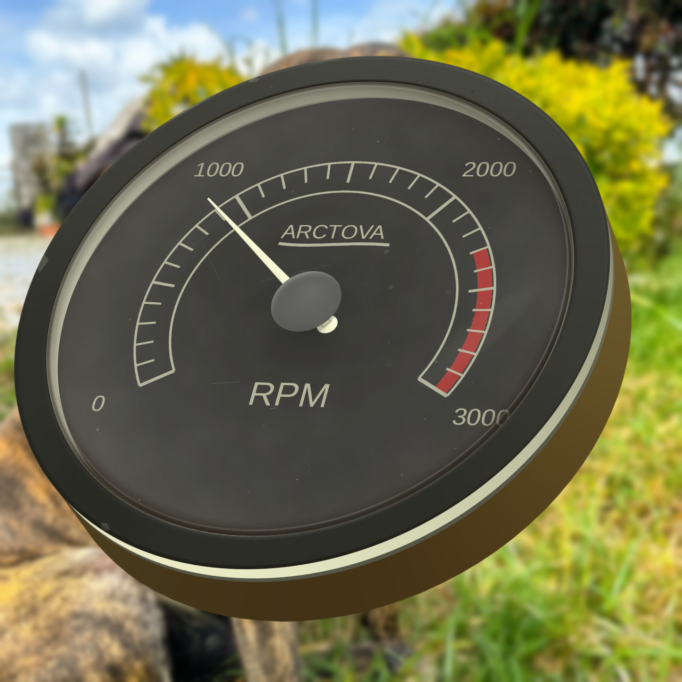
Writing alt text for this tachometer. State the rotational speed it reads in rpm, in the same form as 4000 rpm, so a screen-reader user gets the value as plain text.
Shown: 900 rpm
